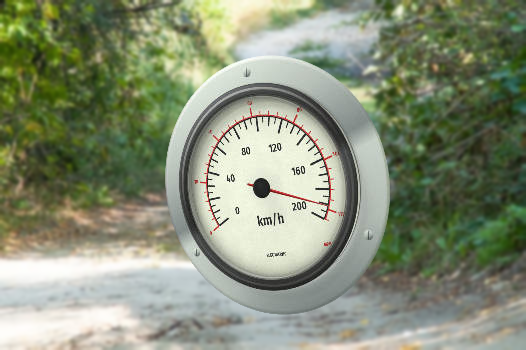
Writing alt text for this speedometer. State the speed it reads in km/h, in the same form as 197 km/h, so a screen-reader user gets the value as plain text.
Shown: 190 km/h
